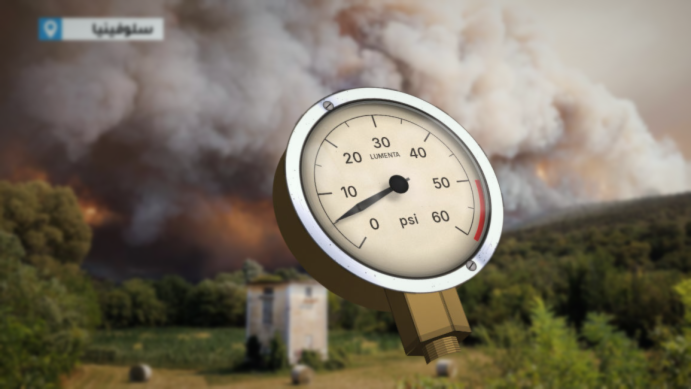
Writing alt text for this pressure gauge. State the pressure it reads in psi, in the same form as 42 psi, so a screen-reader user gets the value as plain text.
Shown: 5 psi
